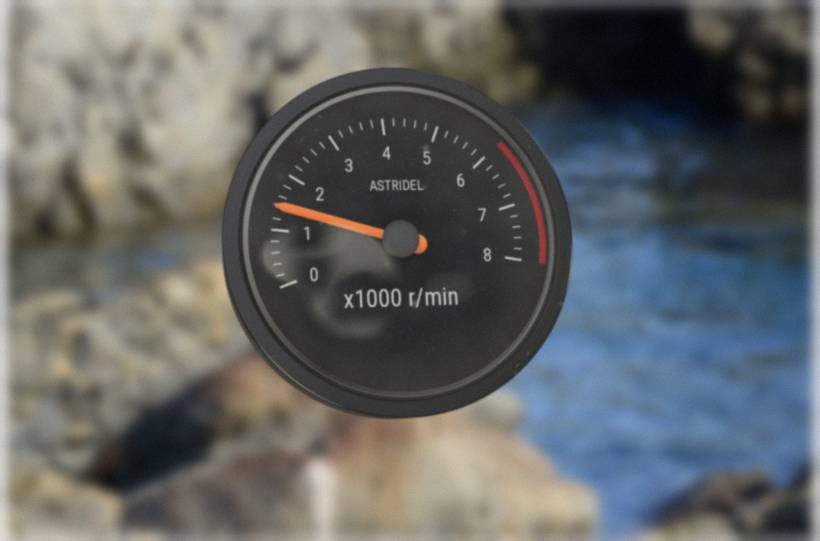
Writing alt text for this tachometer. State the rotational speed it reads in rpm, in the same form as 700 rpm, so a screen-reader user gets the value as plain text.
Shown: 1400 rpm
